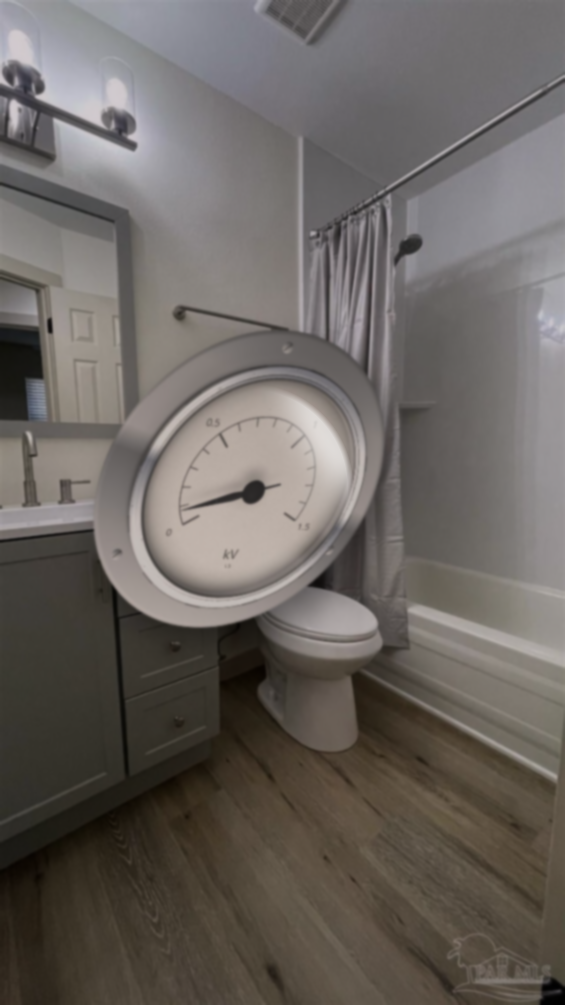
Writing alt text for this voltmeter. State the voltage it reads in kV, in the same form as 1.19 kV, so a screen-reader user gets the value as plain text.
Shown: 0.1 kV
